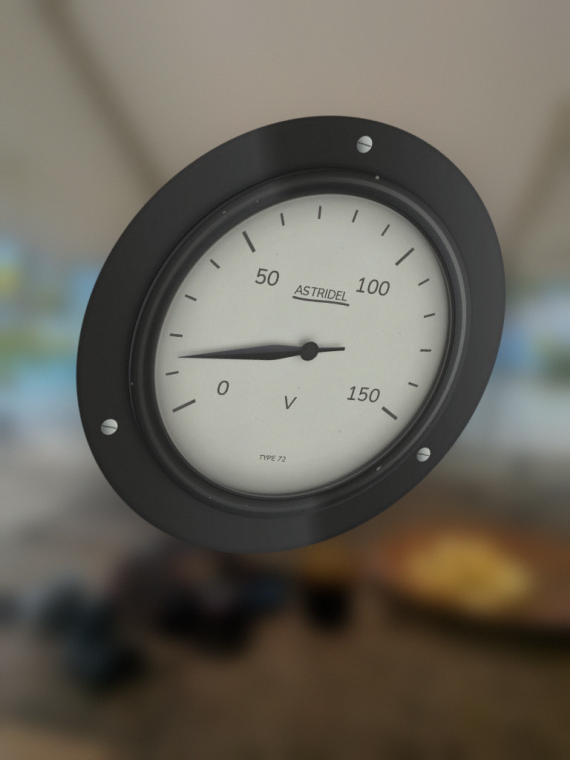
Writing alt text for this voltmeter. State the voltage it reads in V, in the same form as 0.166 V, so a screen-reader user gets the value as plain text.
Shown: 15 V
